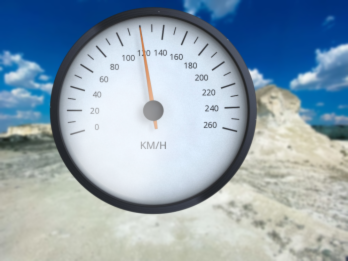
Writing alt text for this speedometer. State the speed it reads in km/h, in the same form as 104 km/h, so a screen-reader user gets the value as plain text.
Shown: 120 km/h
